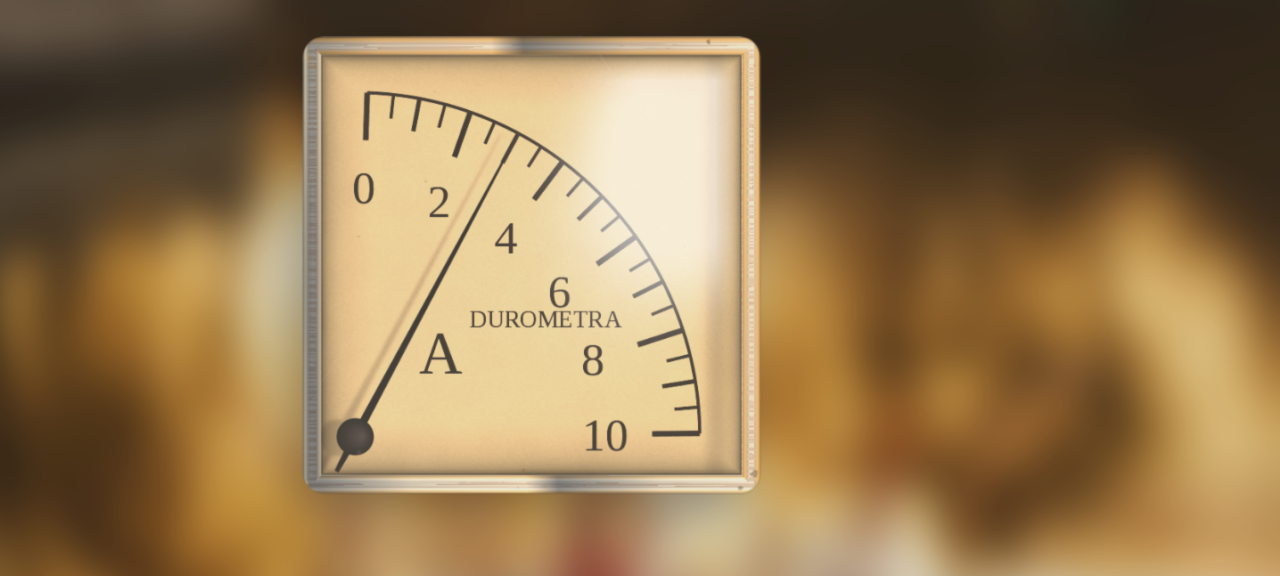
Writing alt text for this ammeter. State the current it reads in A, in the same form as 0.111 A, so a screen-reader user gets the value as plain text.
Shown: 3 A
